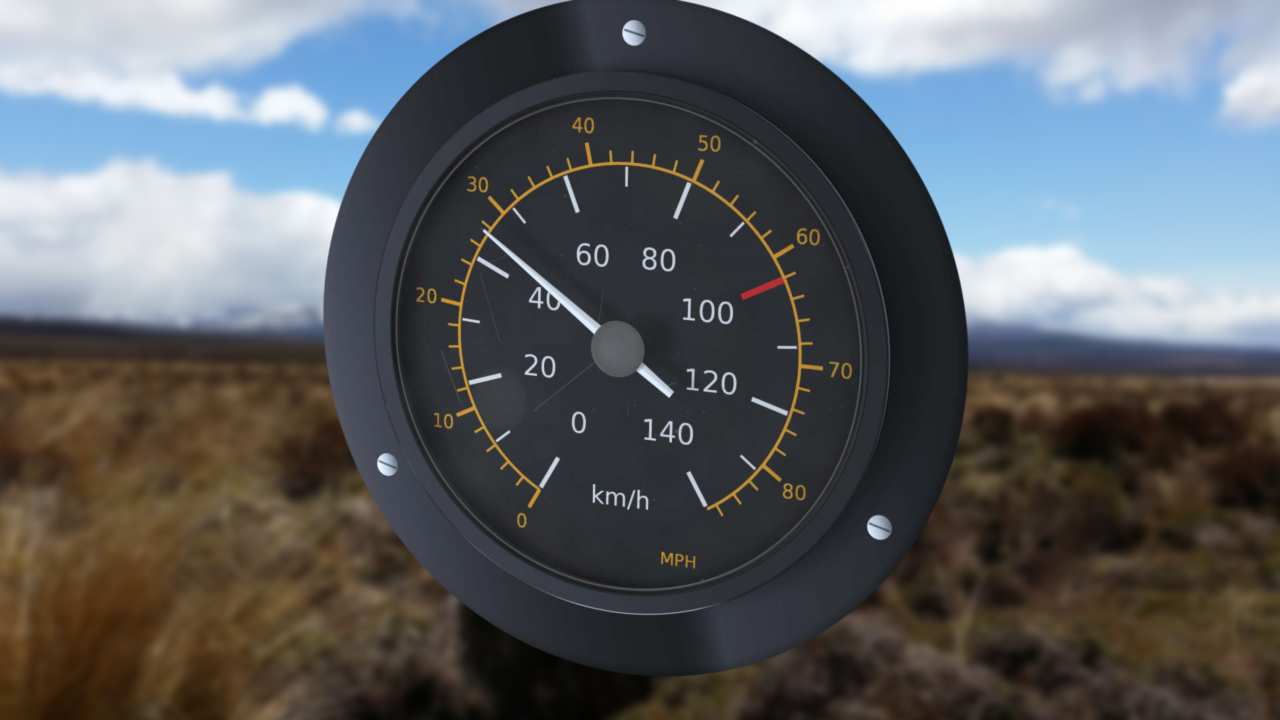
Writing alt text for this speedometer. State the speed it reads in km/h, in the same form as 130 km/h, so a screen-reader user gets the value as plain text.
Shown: 45 km/h
